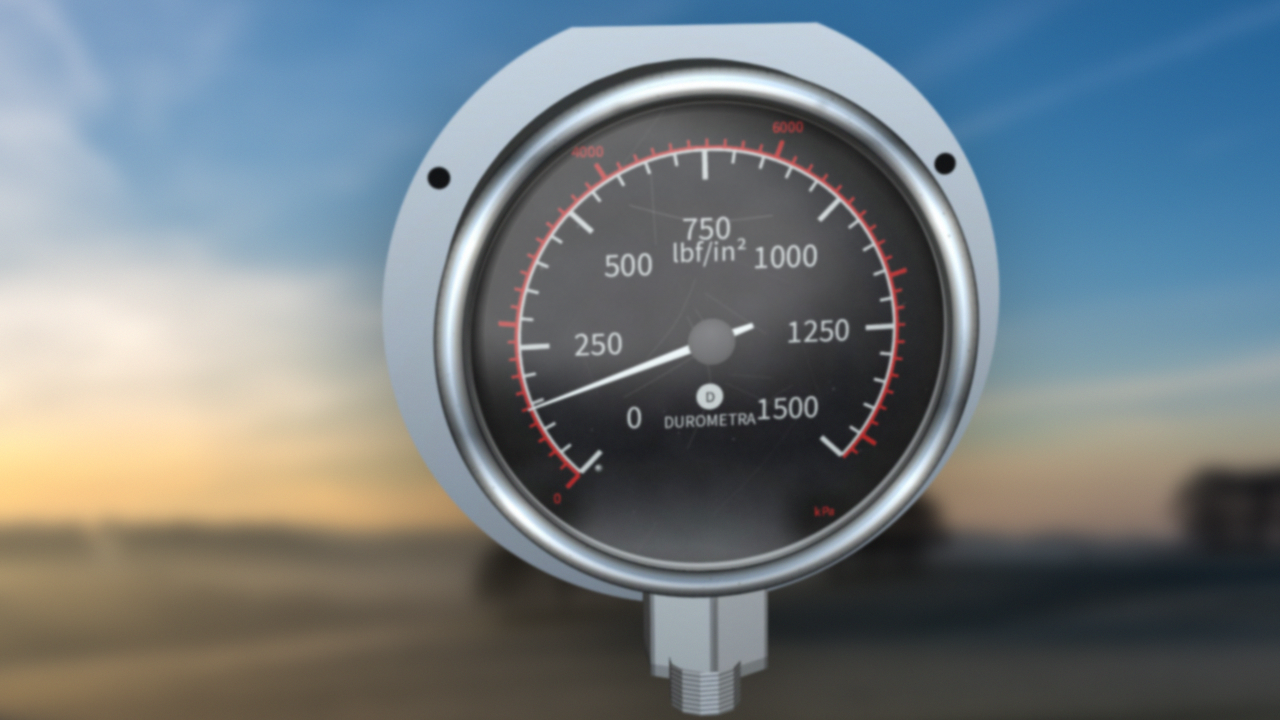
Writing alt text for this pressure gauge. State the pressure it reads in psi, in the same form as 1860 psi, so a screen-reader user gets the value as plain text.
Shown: 150 psi
